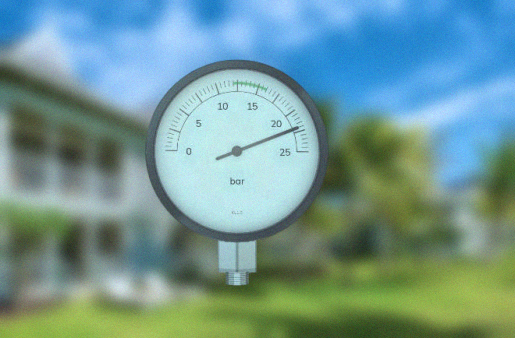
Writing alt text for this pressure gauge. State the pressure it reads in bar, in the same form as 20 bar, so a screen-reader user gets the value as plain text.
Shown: 22 bar
